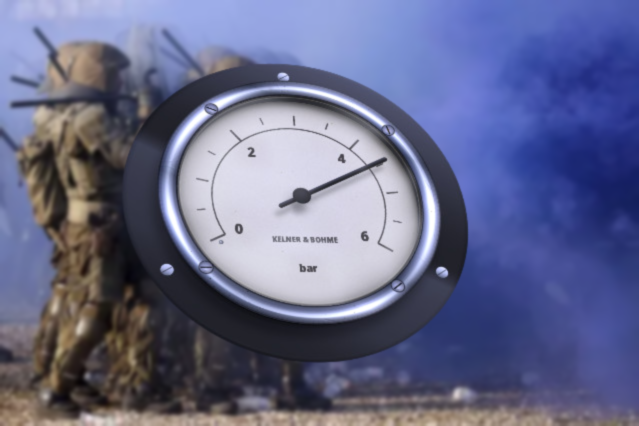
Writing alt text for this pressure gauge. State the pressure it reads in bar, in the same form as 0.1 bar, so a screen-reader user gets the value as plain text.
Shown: 4.5 bar
